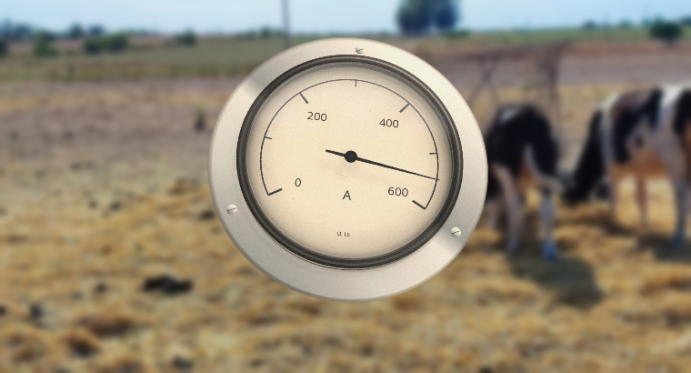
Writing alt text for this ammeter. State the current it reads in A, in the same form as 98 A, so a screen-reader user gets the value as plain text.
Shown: 550 A
